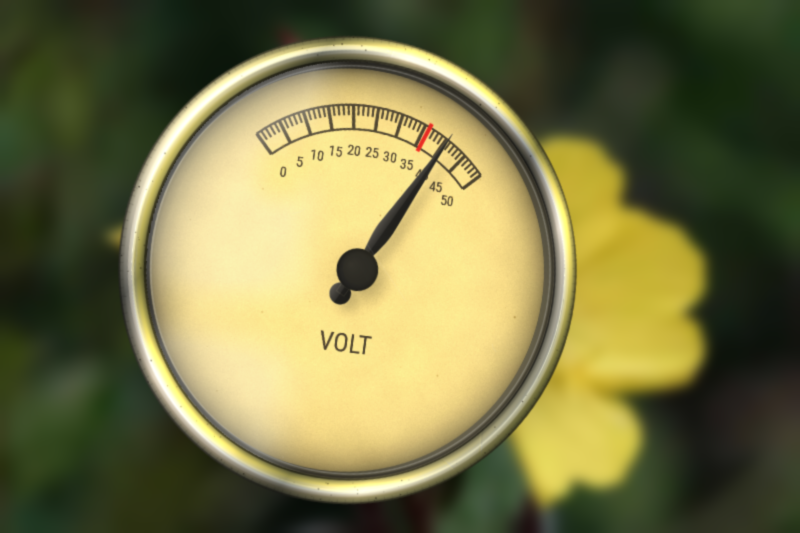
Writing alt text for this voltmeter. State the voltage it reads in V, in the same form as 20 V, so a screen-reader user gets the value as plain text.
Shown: 40 V
